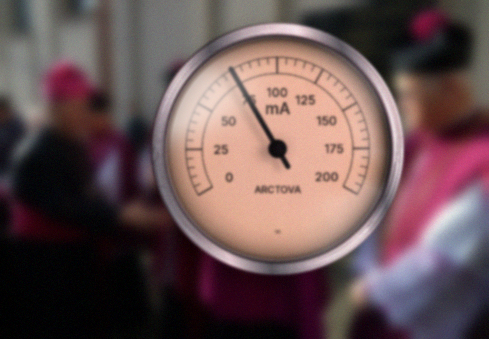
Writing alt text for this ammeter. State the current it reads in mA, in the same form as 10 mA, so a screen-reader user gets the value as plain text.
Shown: 75 mA
